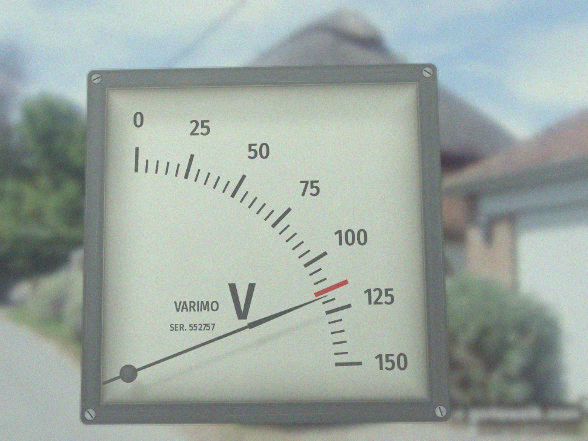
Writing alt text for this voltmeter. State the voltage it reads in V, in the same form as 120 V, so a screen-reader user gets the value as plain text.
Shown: 117.5 V
